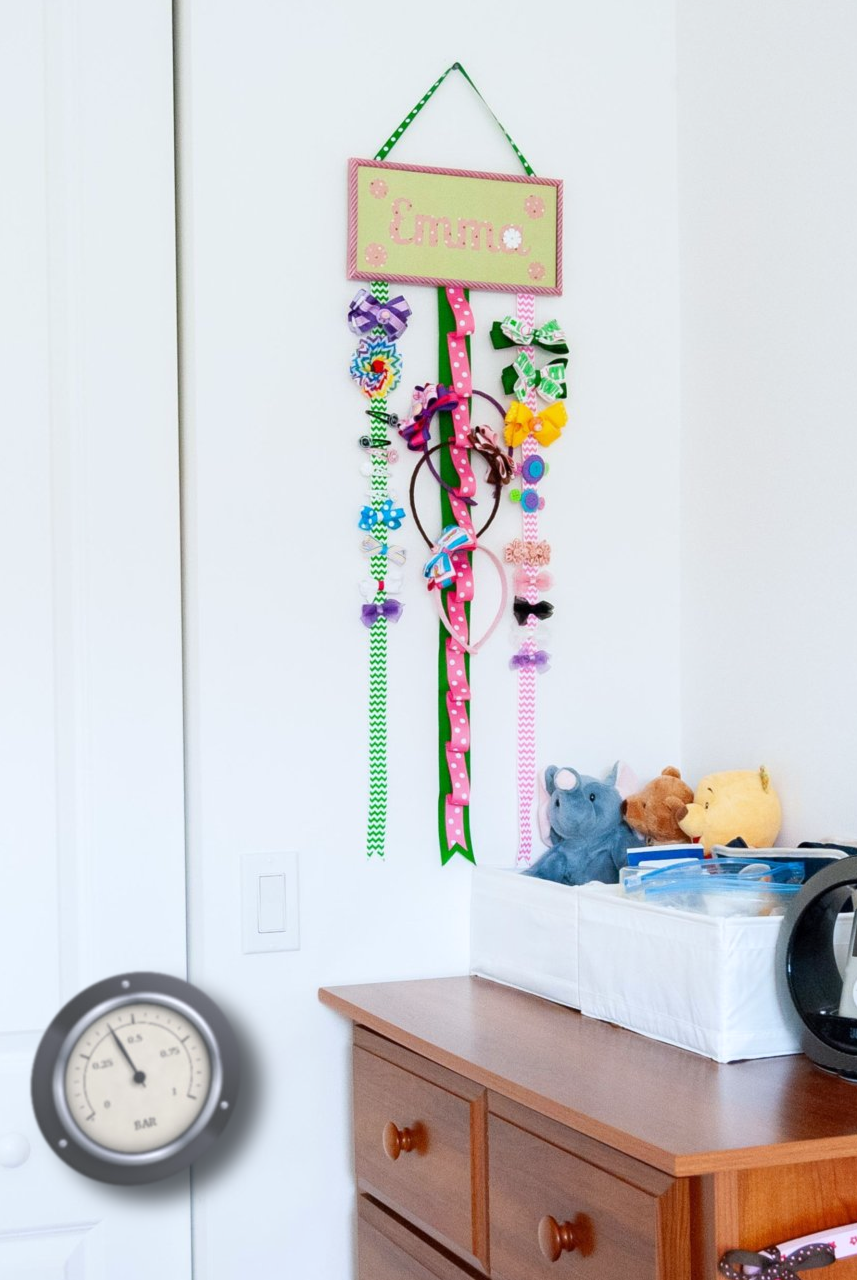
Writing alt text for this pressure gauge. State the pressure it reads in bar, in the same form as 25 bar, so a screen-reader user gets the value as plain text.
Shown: 0.4 bar
